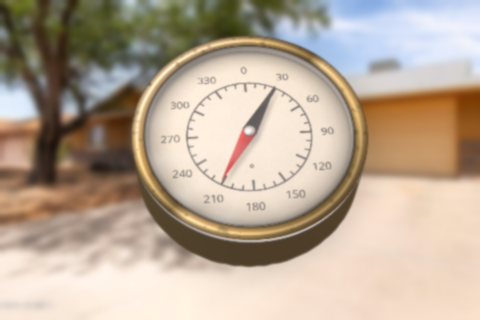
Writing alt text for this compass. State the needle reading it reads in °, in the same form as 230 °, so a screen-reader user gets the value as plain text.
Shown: 210 °
